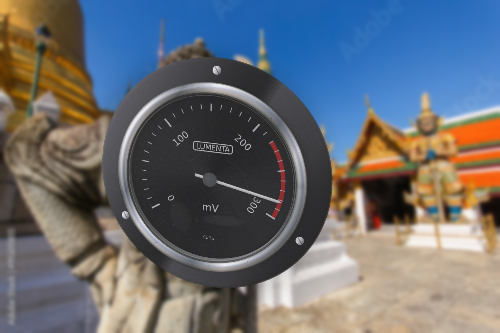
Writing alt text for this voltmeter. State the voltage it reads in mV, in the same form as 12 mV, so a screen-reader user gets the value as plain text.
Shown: 280 mV
